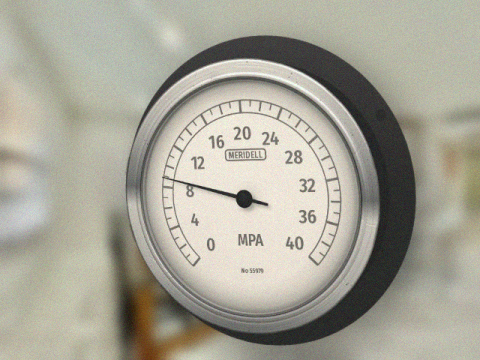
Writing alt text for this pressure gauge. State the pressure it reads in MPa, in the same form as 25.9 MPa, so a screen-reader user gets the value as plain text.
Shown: 9 MPa
